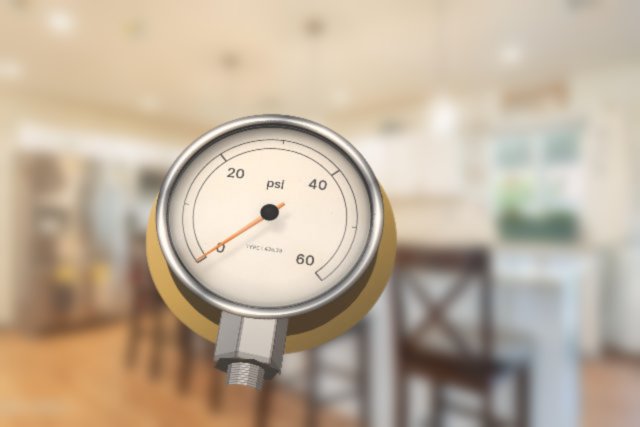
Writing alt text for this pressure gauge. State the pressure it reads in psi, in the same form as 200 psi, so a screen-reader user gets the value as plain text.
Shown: 0 psi
